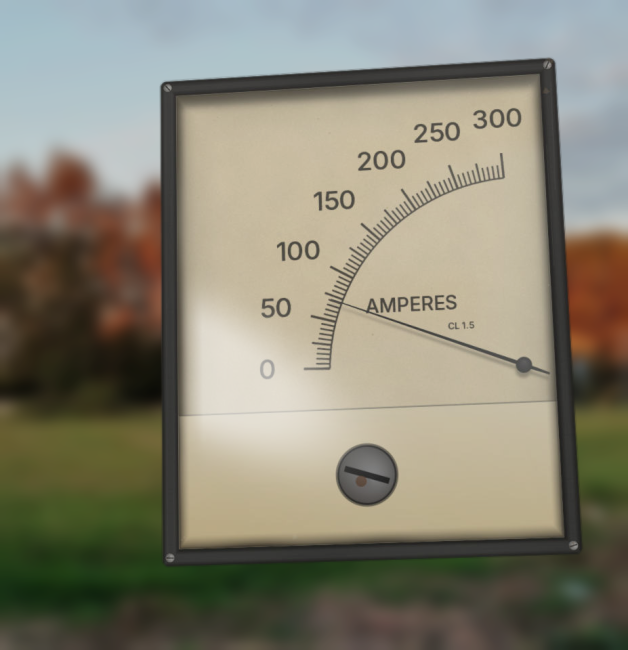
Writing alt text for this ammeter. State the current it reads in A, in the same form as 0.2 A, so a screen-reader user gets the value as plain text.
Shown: 70 A
